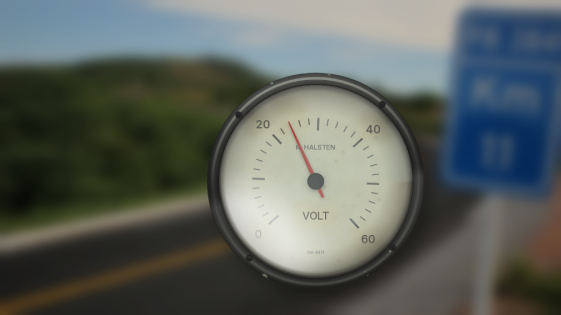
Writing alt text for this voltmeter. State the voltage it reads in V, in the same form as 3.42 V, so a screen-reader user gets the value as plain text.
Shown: 24 V
